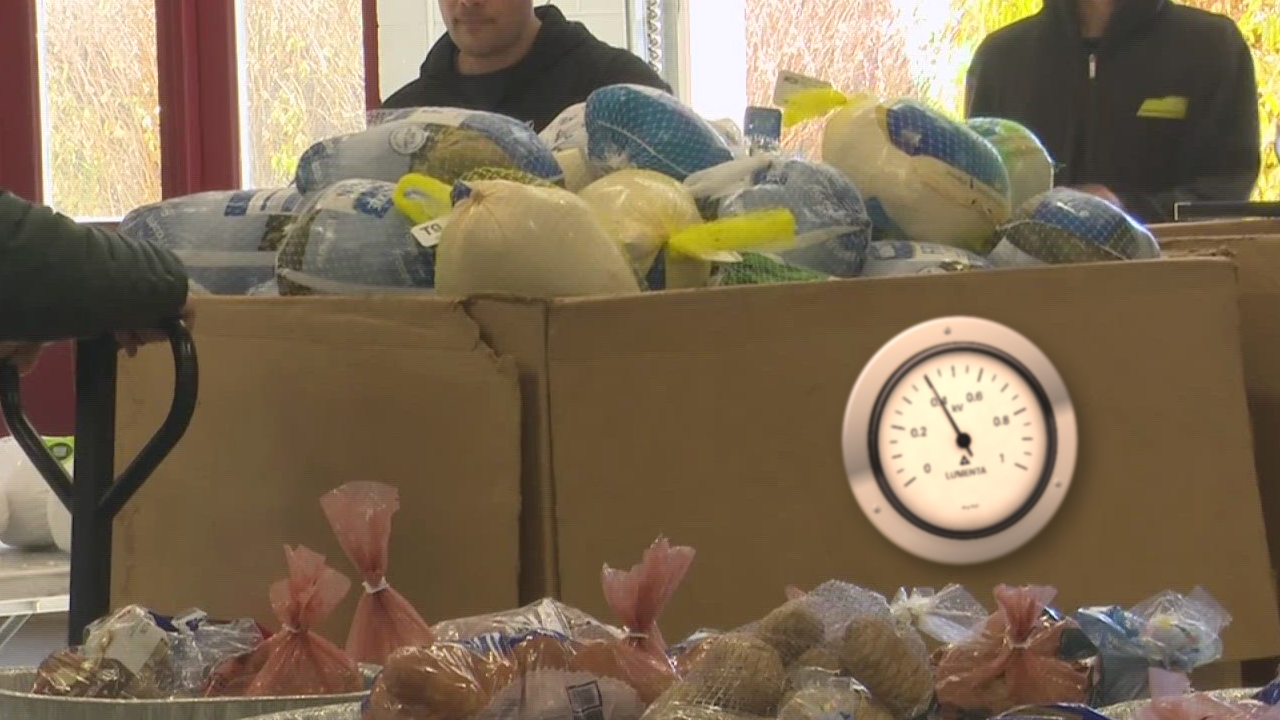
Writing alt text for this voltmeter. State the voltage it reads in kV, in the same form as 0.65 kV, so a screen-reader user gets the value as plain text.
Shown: 0.4 kV
